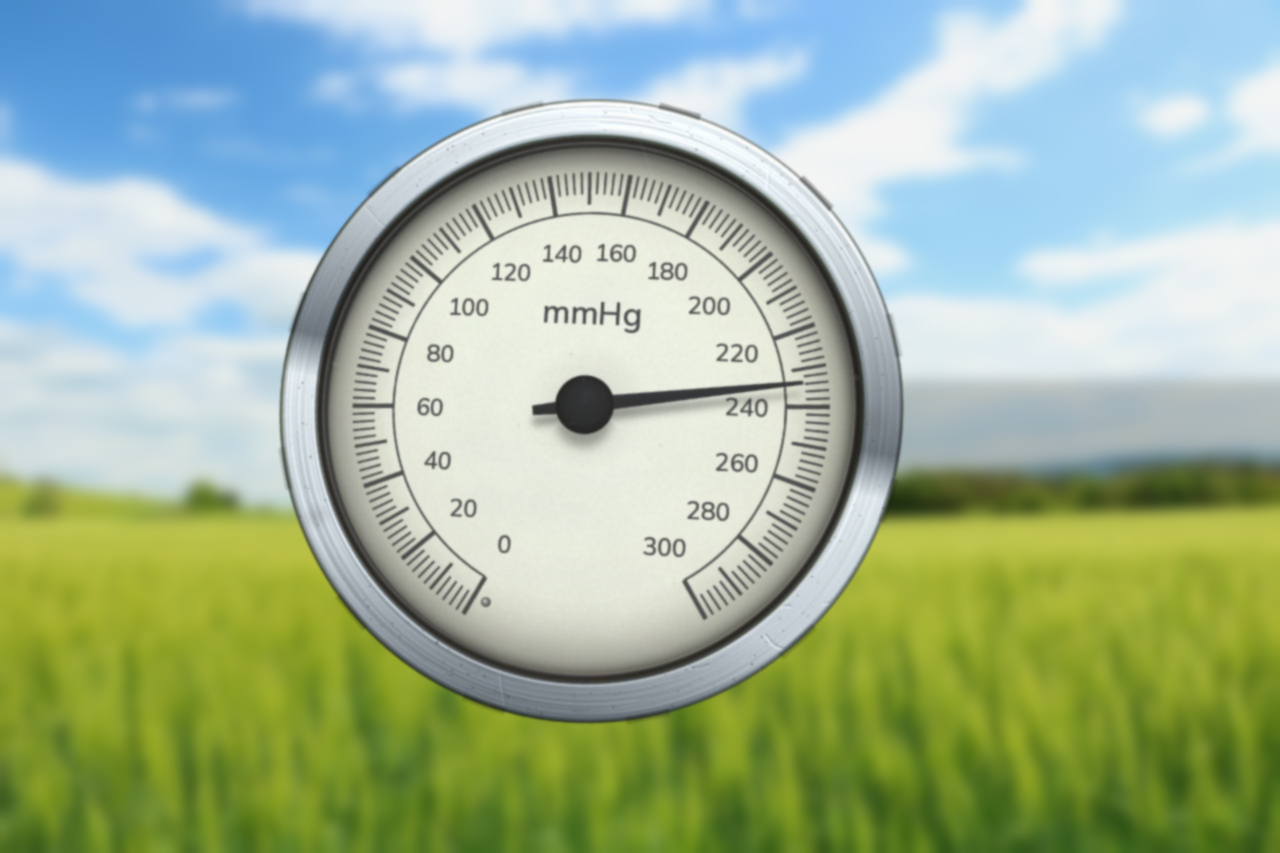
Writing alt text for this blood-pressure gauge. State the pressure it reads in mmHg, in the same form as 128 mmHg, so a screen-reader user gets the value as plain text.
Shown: 234 mmHg
